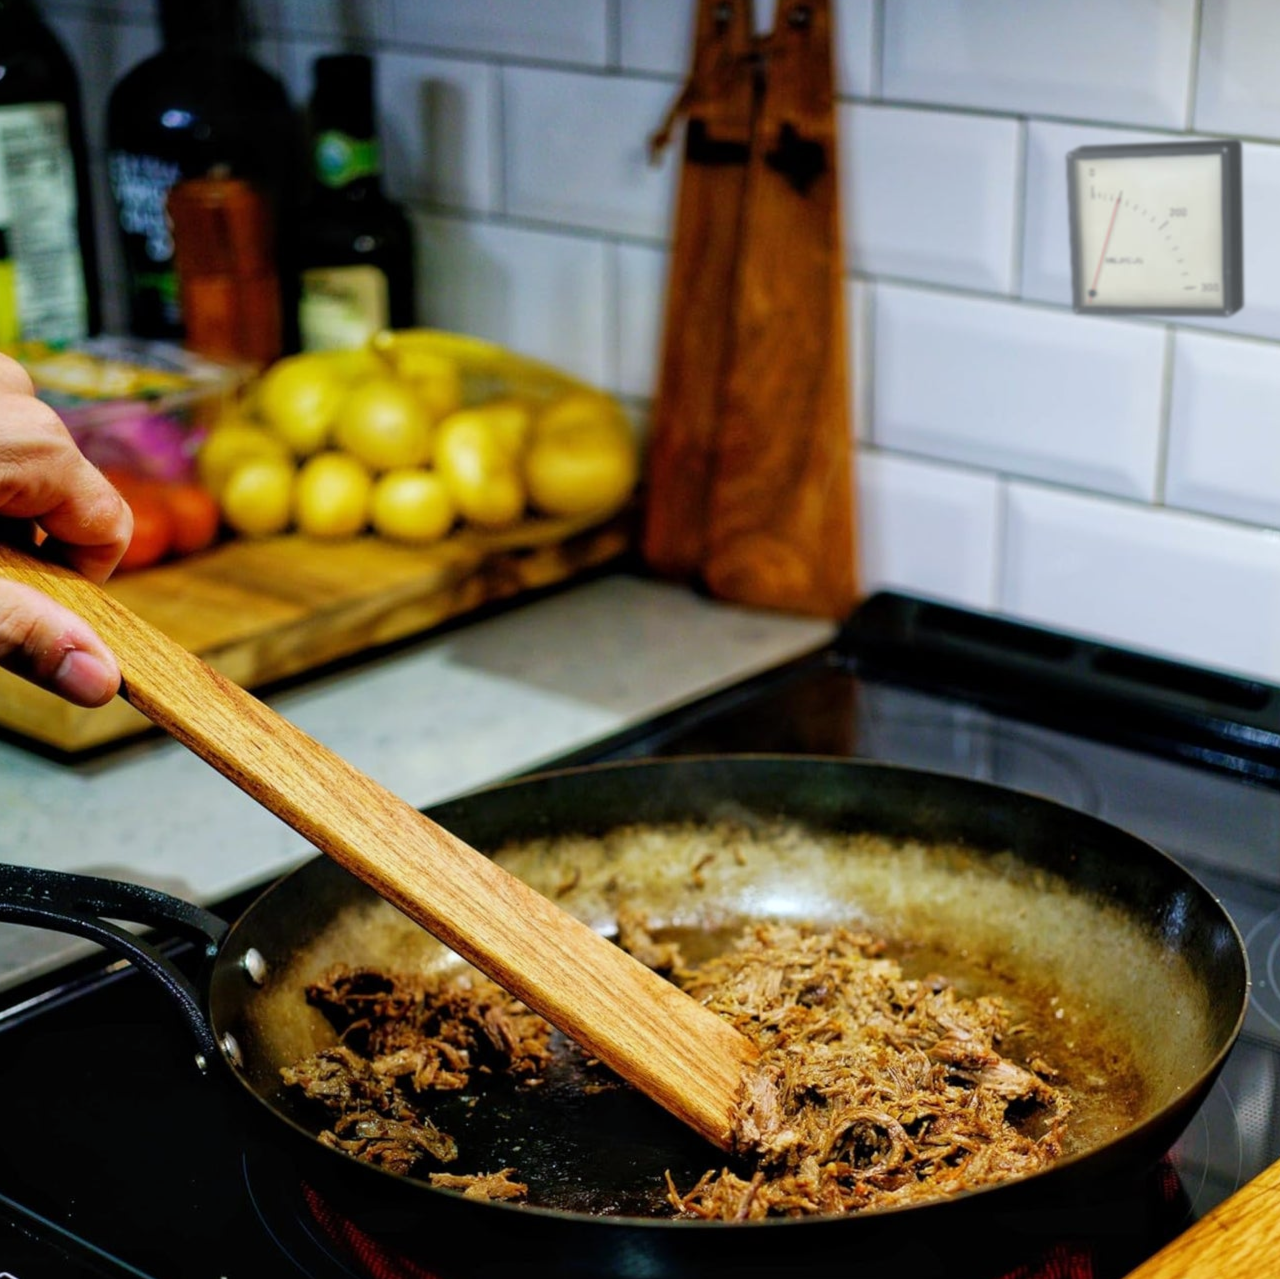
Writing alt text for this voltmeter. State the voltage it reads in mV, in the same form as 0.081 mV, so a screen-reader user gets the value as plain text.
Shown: 100 mV
